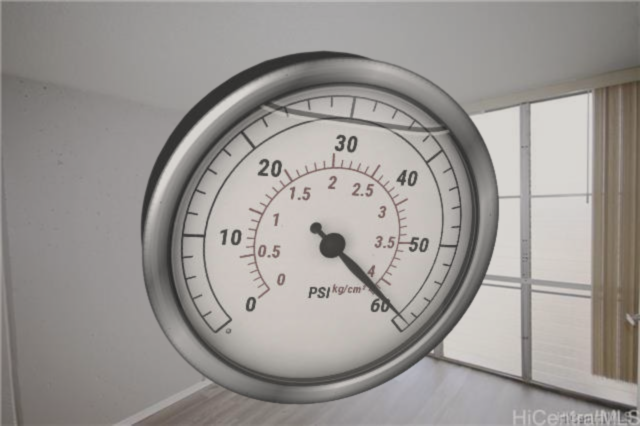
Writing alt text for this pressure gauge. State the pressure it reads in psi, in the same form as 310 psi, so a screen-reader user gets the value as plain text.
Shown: 59 psi
